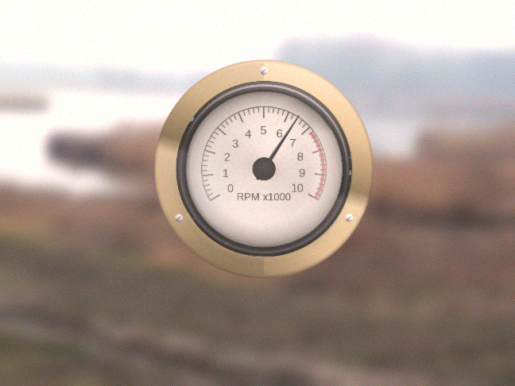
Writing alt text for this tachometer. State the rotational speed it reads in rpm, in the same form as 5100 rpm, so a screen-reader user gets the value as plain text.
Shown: 6400 rpm
